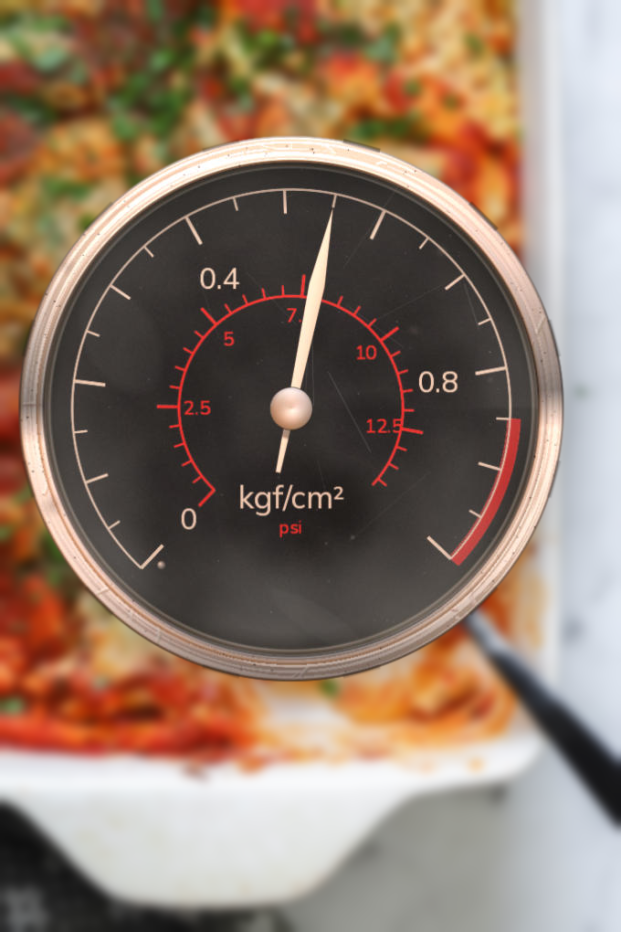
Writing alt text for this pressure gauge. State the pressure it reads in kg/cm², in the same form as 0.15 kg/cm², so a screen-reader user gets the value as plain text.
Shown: 0.55 kg/cm²
